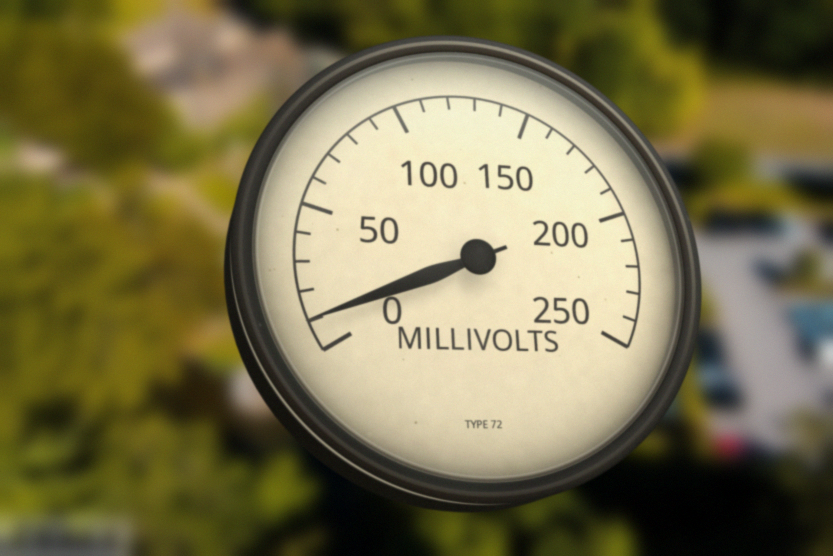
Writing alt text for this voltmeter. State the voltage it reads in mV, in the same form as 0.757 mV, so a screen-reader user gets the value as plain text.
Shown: 10 mV
